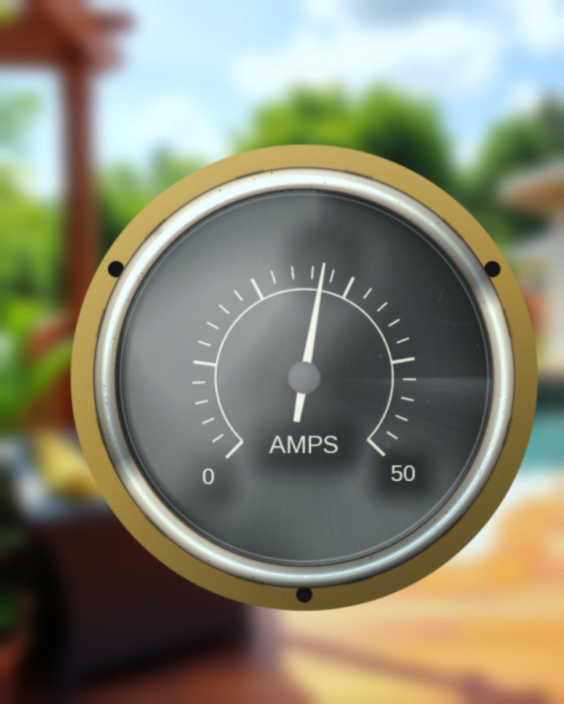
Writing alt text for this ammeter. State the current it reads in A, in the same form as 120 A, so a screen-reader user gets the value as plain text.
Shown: 27 A
